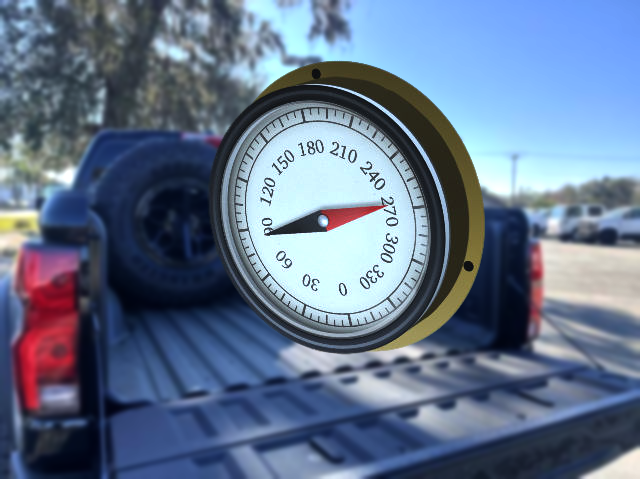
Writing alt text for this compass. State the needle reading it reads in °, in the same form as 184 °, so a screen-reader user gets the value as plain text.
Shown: 265 °
